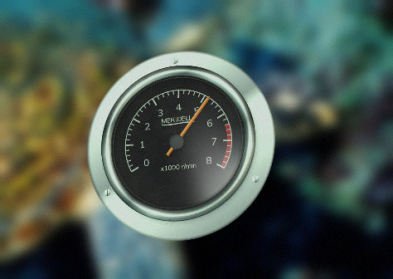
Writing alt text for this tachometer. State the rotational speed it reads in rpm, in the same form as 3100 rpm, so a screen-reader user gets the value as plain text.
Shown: 5200 rpm
